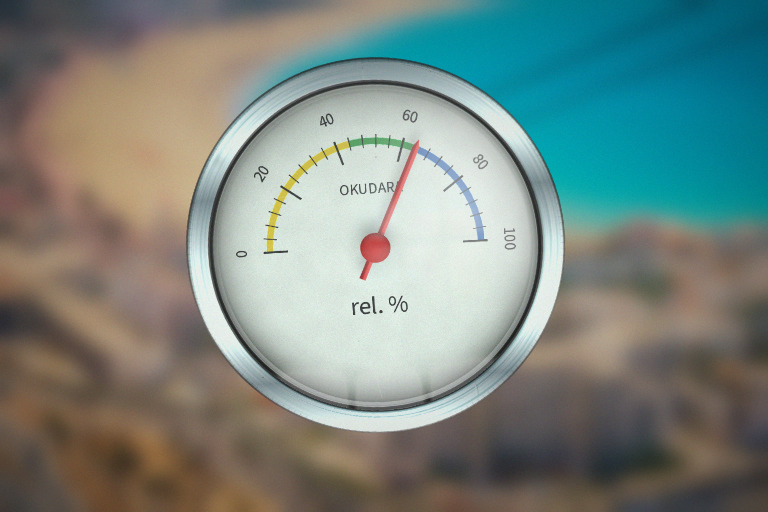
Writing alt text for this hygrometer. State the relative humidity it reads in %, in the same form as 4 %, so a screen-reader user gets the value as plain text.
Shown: 64 %
